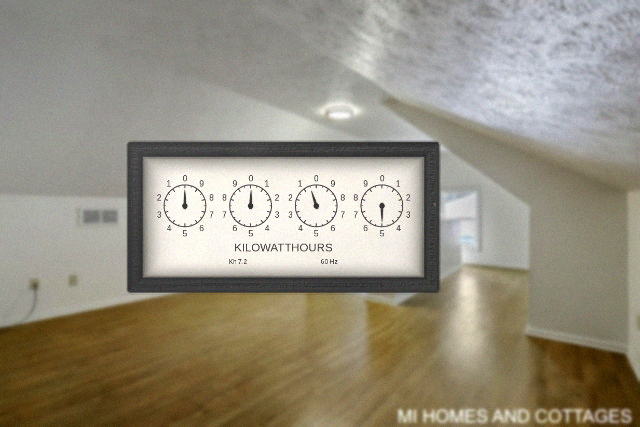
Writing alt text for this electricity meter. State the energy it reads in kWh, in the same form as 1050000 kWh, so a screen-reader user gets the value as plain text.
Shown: 5 kWh
